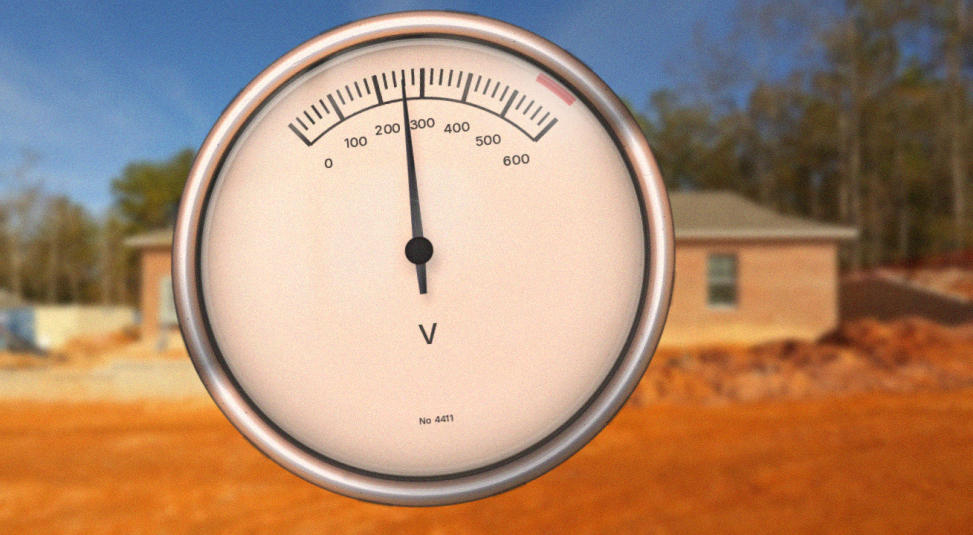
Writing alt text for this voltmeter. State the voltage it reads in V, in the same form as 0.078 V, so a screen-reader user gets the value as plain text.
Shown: 260 V
